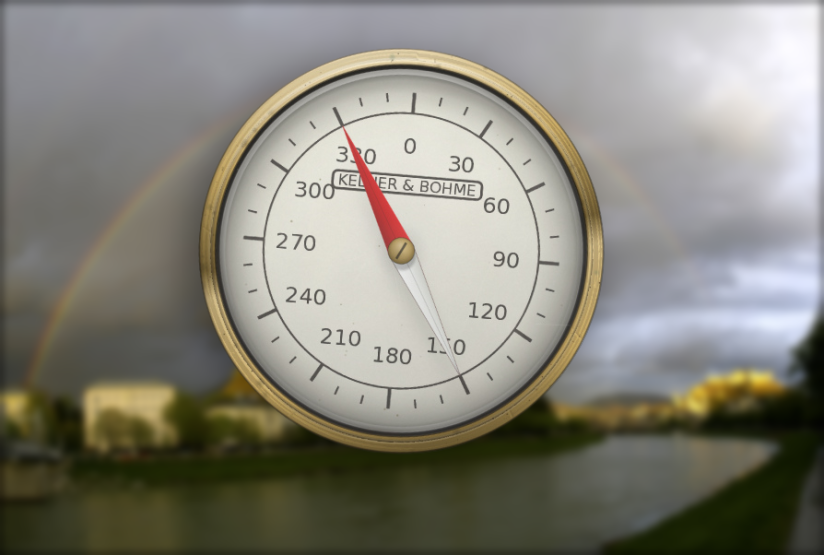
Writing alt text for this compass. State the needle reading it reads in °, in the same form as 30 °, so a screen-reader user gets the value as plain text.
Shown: 330 °
